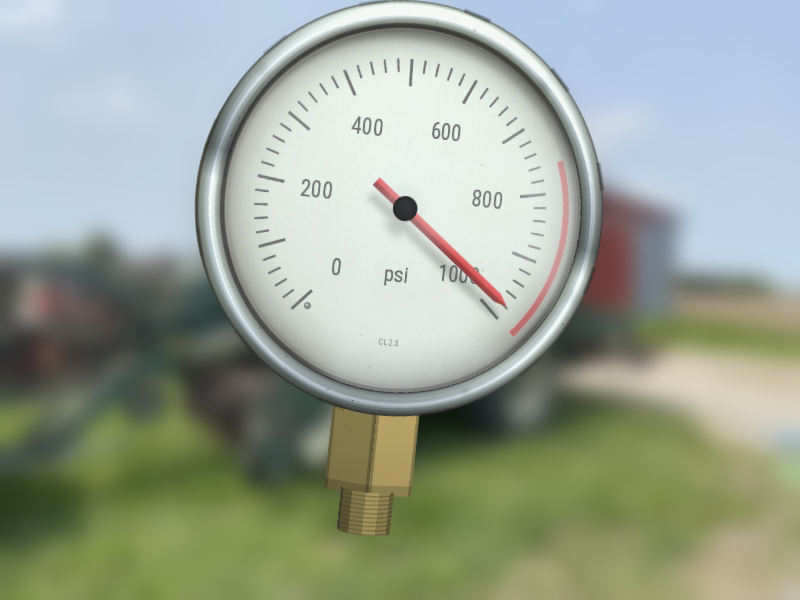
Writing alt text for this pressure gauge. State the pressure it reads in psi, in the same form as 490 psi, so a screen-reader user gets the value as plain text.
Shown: 980 psi
